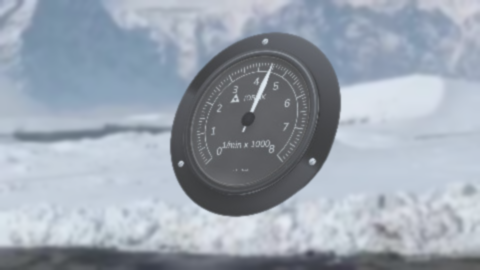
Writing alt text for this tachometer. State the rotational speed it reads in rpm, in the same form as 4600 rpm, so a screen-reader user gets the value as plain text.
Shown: 4500 rpm
